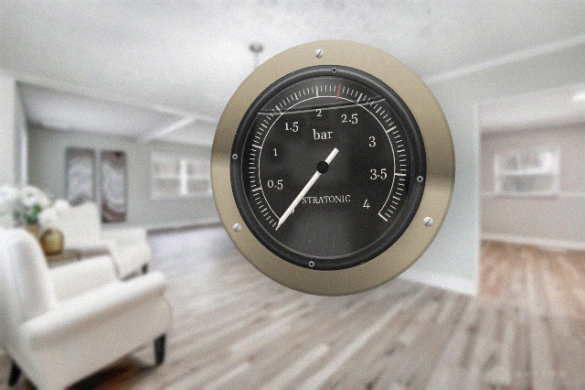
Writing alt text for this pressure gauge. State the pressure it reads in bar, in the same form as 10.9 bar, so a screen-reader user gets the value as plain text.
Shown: 0 bar
